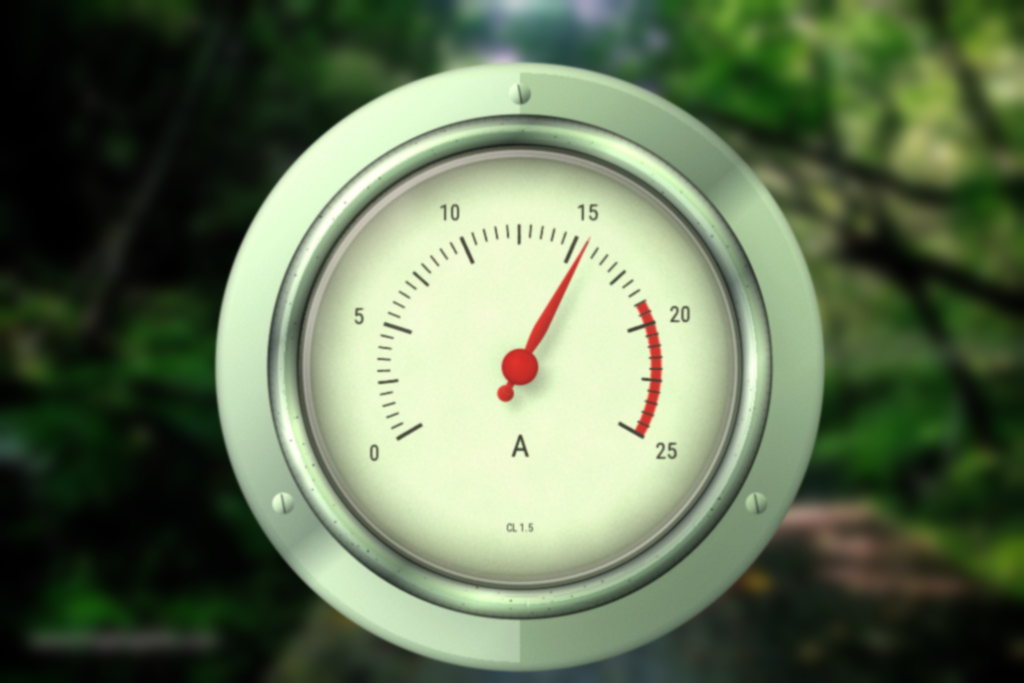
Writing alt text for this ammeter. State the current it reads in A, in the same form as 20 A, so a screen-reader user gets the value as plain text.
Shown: 15.5 A
